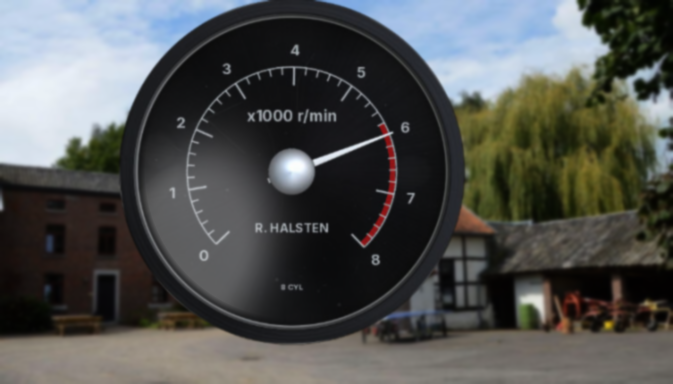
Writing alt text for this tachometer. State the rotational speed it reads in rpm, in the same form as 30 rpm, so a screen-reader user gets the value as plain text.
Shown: 6000 rpm
